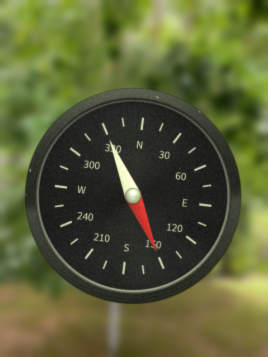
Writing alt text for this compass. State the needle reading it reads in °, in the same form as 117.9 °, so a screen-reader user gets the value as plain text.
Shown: 150 °
